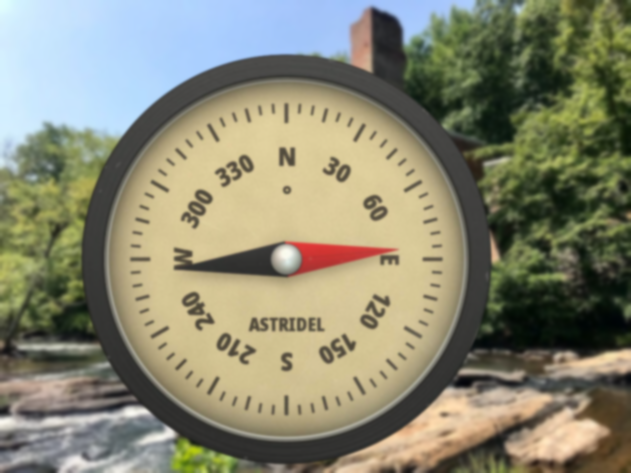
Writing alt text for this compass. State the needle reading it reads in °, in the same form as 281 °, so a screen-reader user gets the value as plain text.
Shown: 85 °
